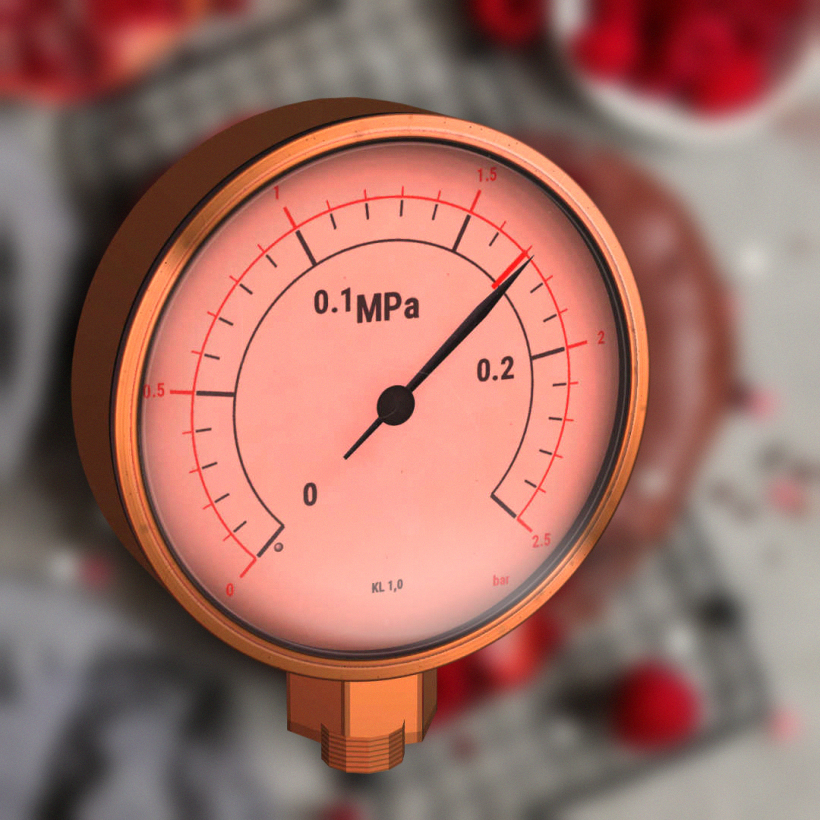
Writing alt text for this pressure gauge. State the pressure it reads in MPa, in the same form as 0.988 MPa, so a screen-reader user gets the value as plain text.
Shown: 0.17 MPa
